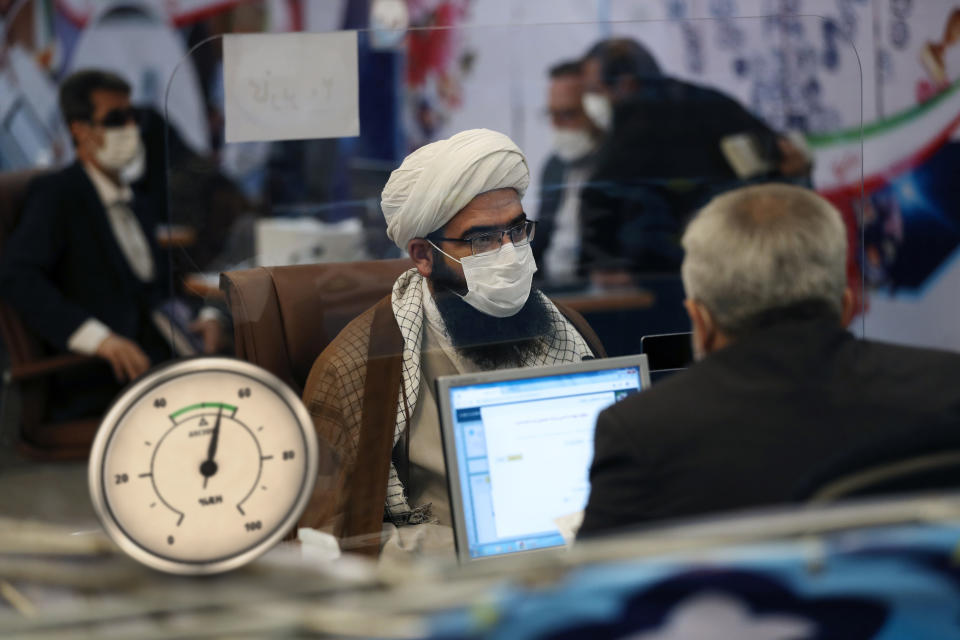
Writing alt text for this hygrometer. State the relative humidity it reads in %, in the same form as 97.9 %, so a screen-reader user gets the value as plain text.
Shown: 55 %
